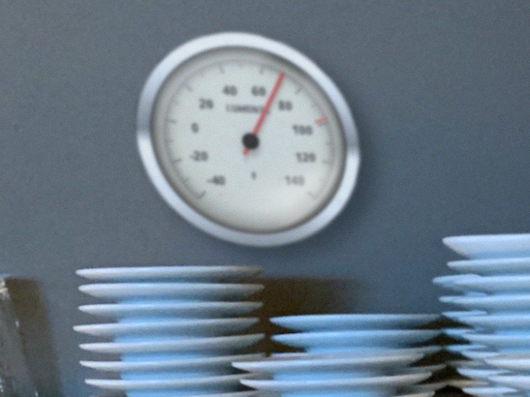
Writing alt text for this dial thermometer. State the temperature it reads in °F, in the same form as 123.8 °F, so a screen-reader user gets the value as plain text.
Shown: 70 °F
